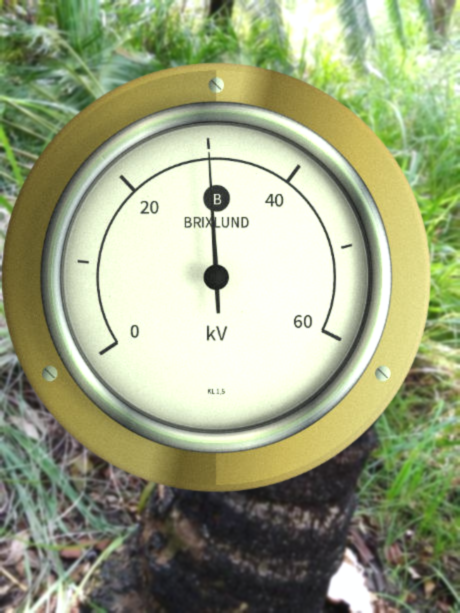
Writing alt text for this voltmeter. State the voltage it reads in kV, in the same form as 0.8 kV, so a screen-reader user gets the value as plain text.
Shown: 30 kV
